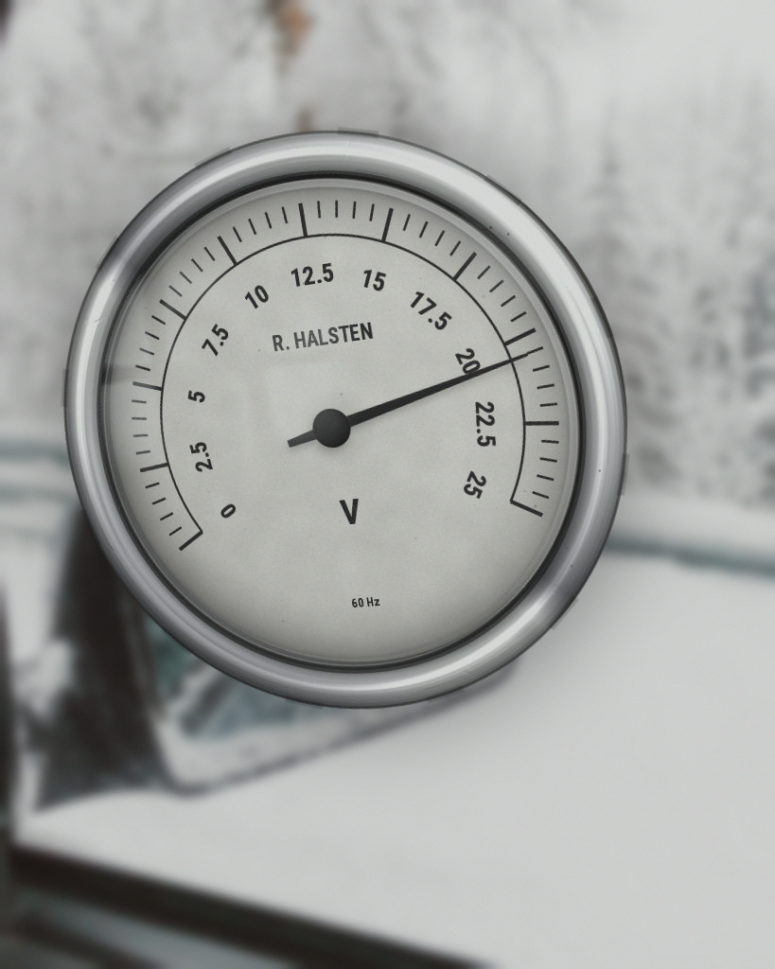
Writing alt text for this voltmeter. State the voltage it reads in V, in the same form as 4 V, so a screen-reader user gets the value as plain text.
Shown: 20.5 V
